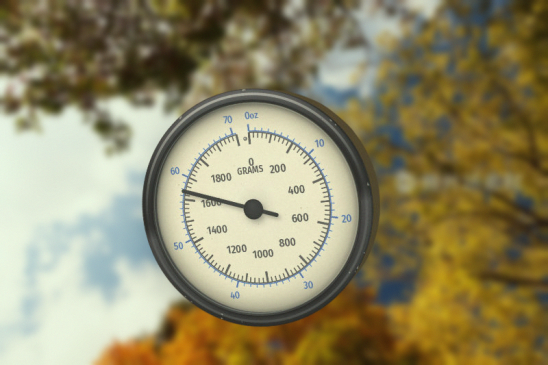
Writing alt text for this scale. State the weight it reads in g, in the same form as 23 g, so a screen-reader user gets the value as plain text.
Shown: 1640 g
